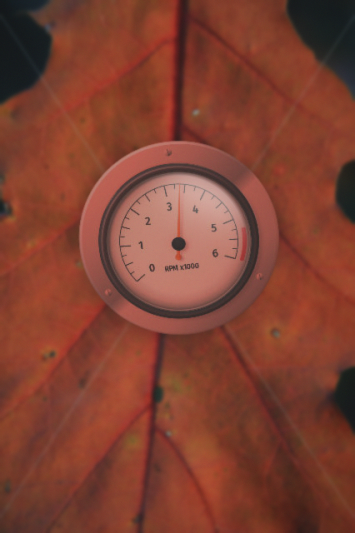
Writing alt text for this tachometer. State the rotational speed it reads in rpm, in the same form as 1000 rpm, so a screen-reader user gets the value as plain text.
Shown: 3375 rpm
